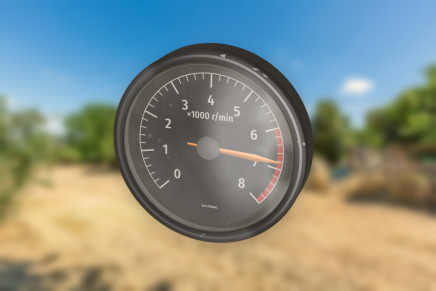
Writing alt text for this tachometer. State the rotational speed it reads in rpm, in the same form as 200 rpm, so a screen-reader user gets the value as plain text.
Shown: 6800 rpm
